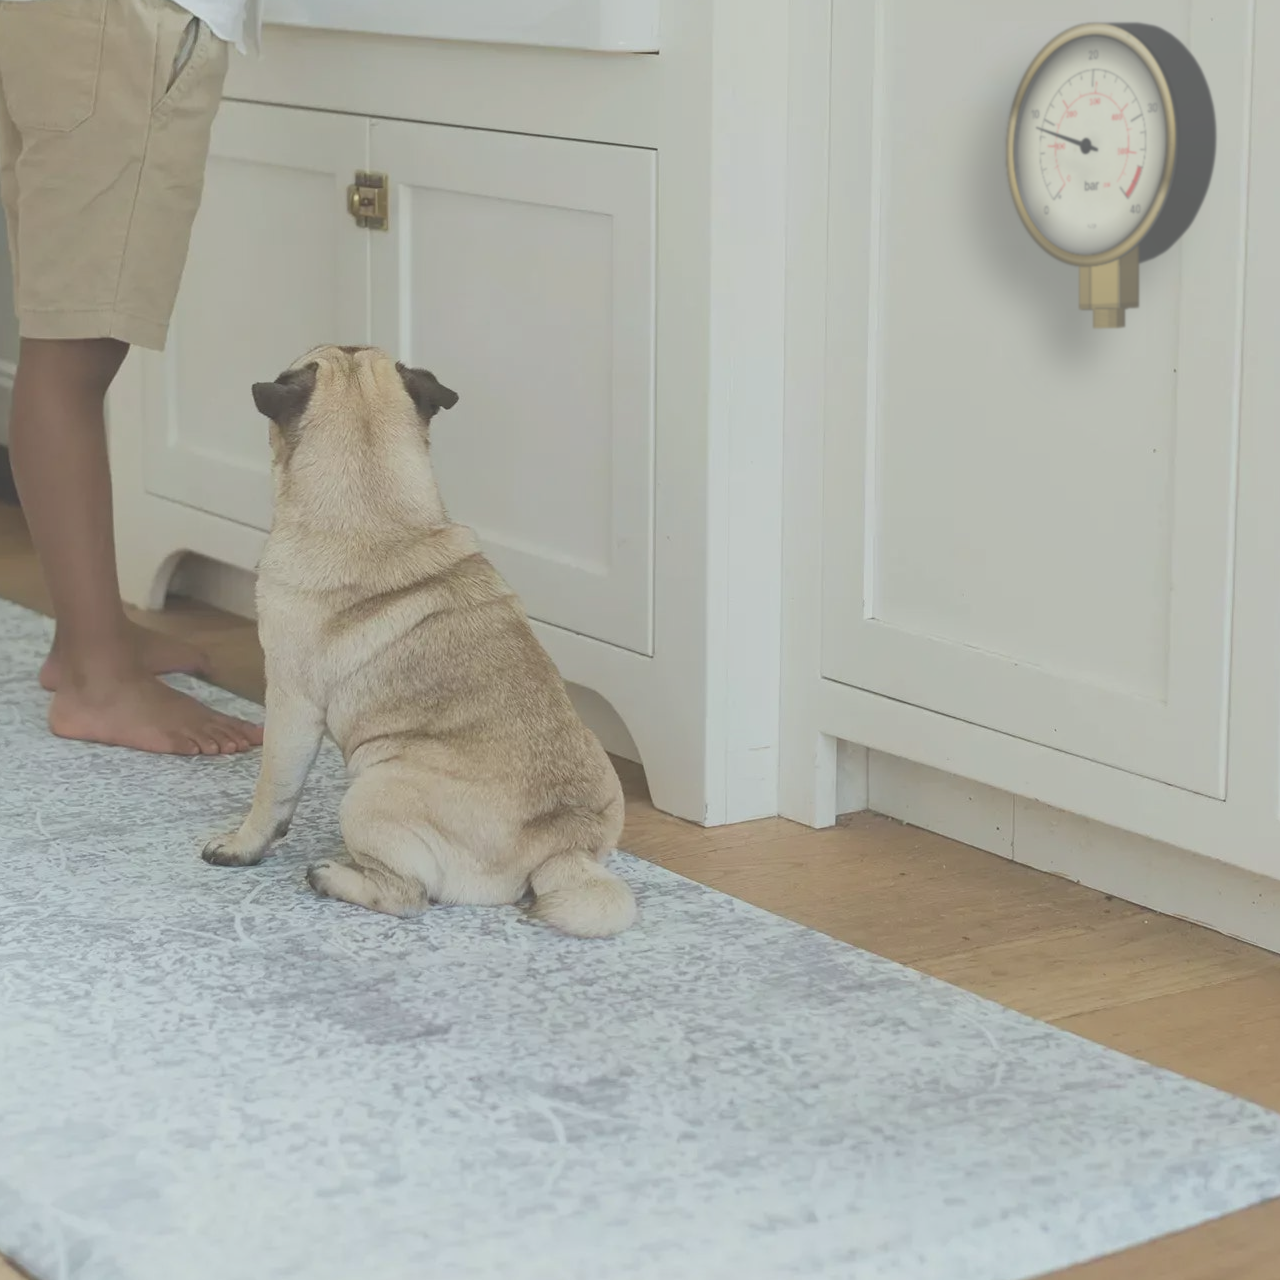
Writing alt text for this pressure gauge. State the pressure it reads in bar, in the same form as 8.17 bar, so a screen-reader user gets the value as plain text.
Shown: 9 bar
